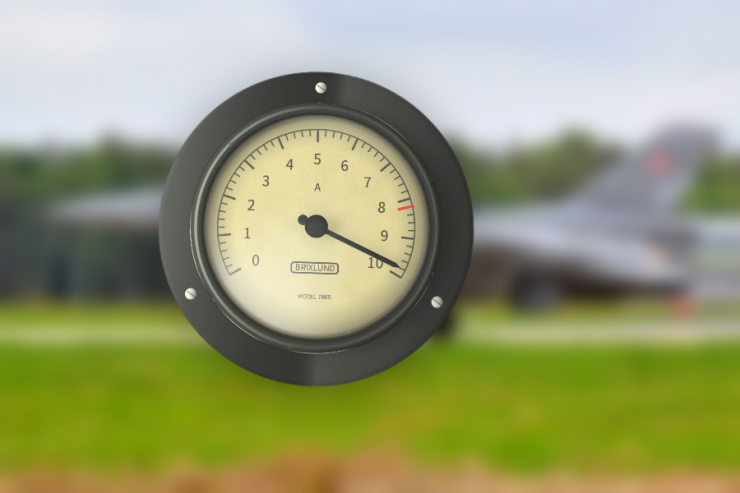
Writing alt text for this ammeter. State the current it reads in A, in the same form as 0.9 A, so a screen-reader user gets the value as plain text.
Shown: 9.8 A
